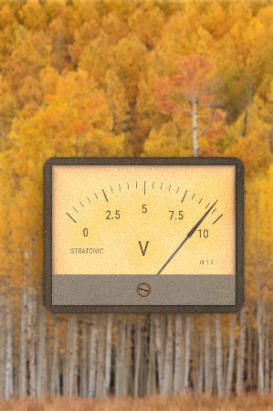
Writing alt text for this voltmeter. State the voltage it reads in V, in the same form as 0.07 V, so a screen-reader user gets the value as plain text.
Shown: 9.25 V
